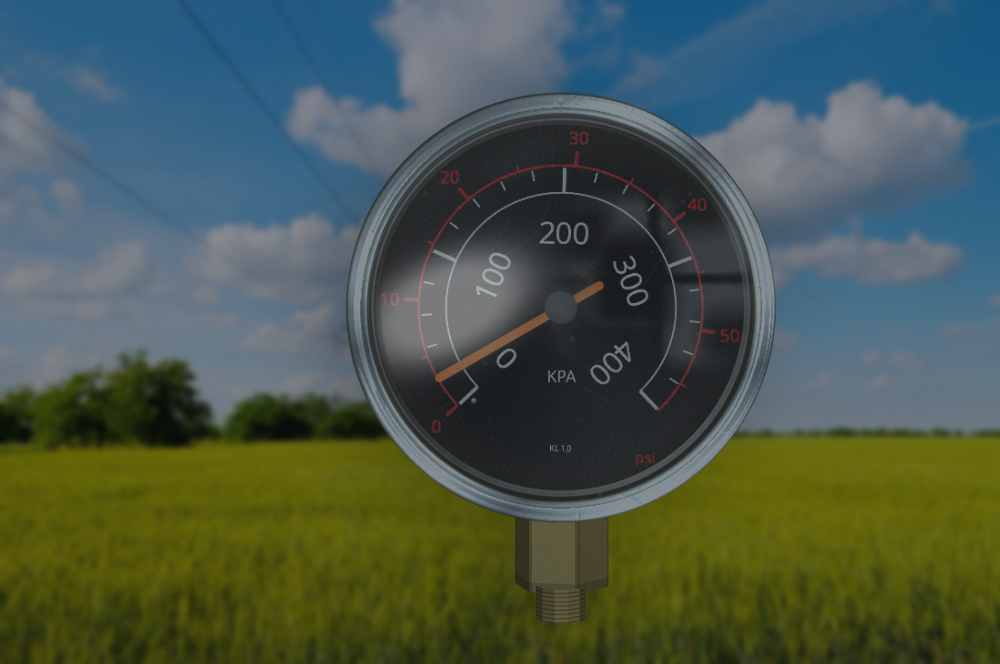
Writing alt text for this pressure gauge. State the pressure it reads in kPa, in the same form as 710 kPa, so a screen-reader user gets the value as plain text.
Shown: 20 kPa
